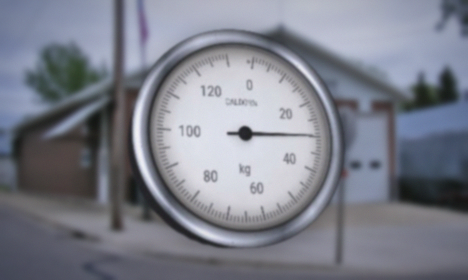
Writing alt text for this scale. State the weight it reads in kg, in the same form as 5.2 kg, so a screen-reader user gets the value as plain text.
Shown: 30 kg
